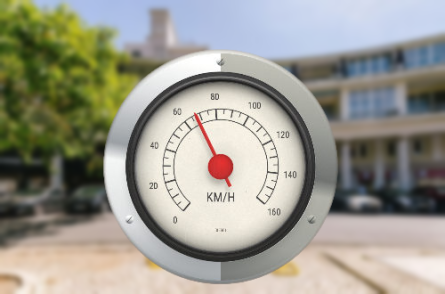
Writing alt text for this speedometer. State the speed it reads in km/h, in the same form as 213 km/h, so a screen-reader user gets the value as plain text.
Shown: 67.5 km/h
